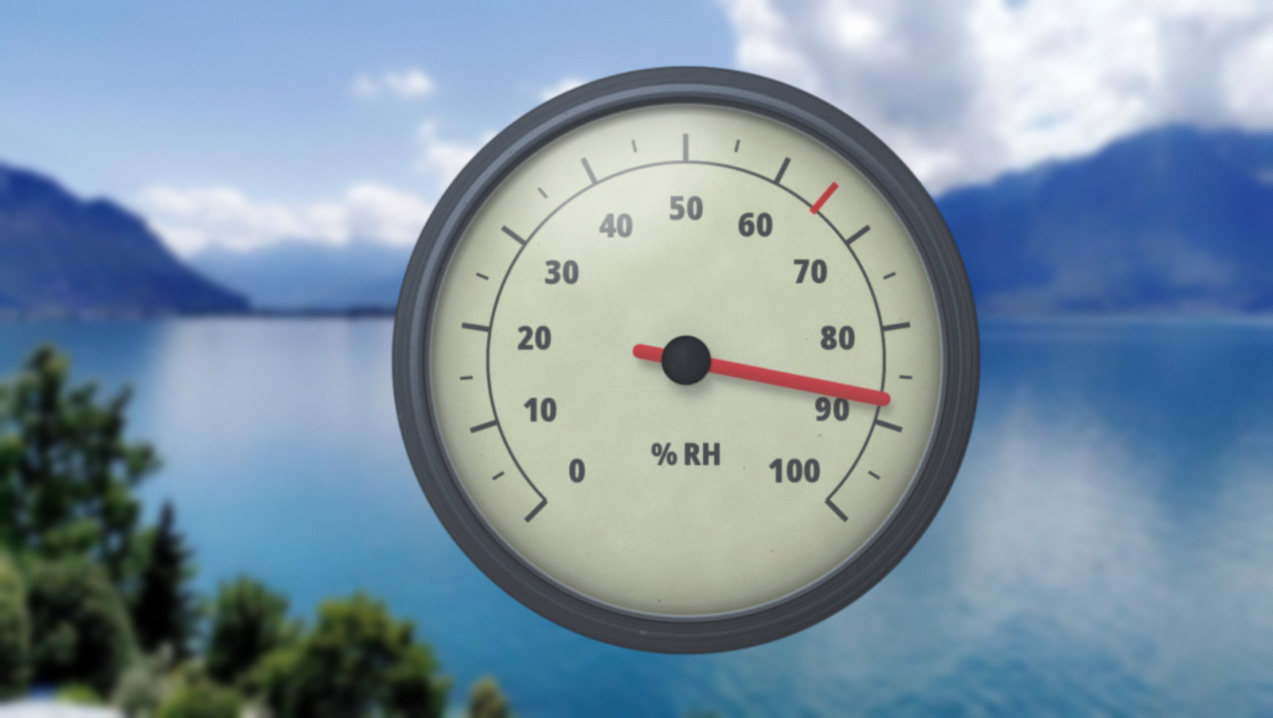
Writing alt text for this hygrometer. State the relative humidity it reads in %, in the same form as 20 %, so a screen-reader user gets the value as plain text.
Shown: 87.5 %
